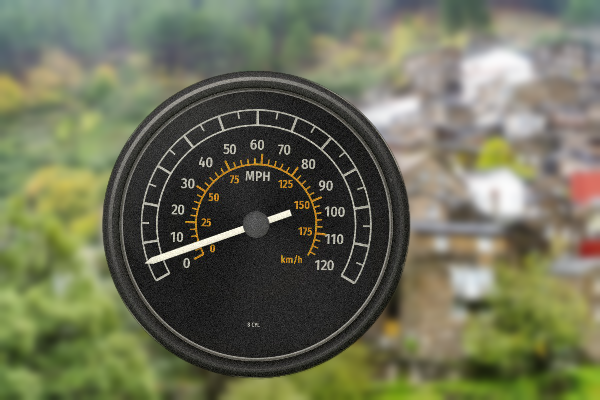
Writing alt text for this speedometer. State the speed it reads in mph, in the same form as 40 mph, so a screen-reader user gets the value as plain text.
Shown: 5 mph
